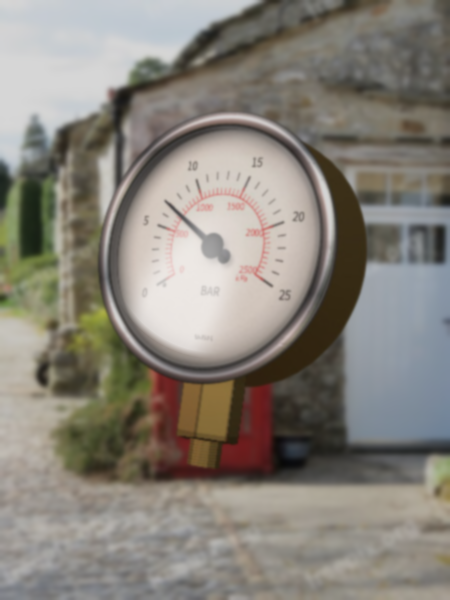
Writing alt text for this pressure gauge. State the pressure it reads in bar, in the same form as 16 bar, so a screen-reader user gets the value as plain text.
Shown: 7 bar
